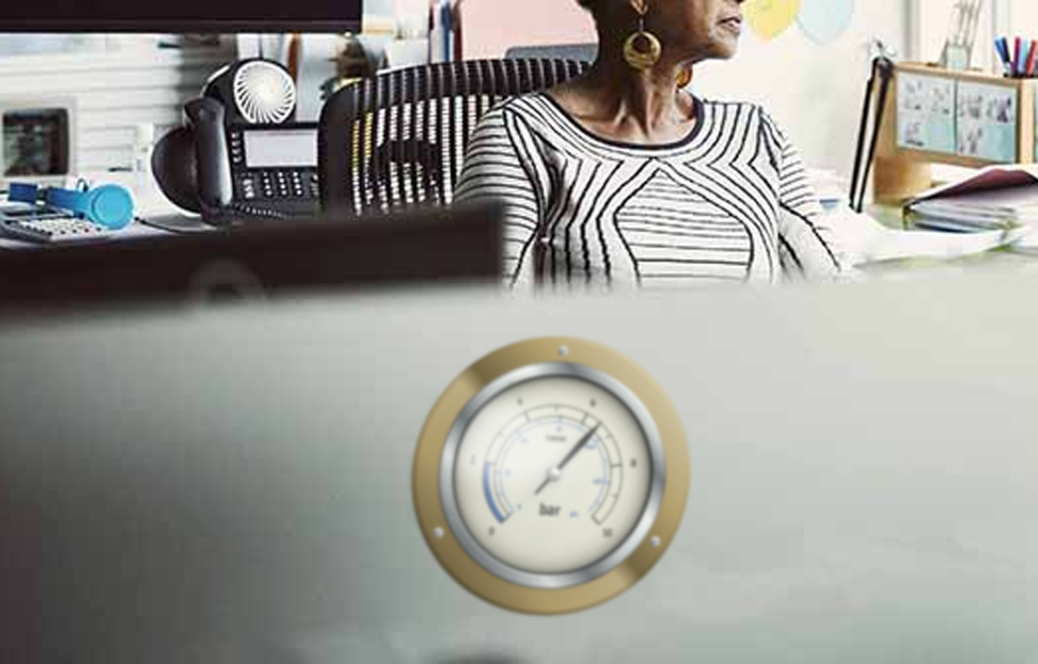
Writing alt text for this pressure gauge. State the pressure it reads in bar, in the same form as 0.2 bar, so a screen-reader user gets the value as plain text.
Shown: 6.5 bar
